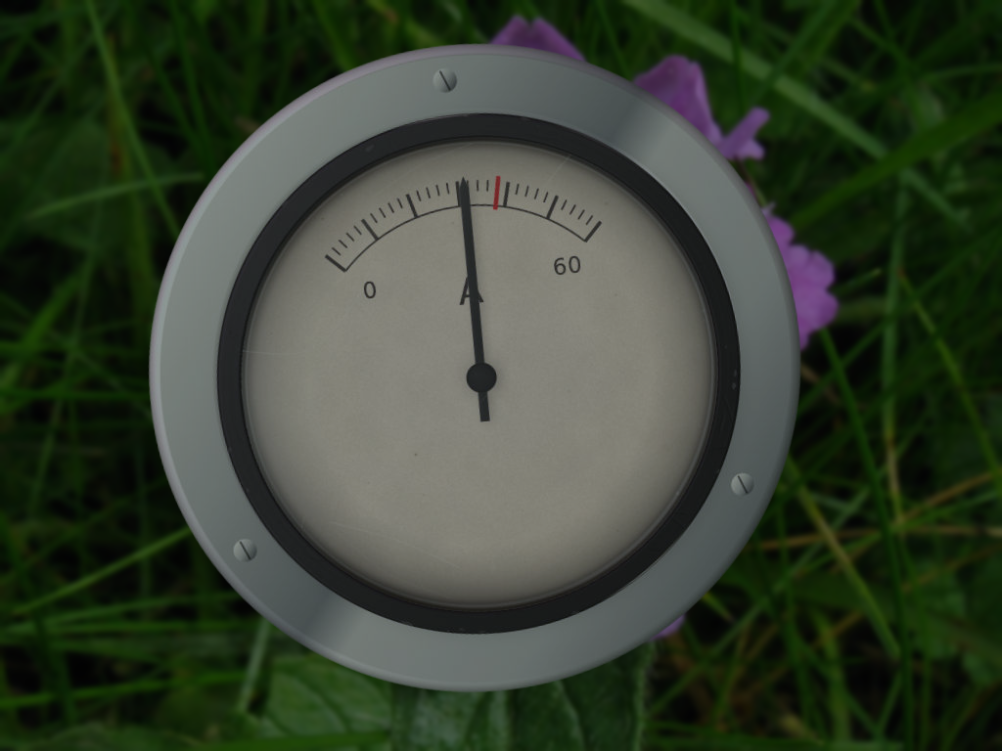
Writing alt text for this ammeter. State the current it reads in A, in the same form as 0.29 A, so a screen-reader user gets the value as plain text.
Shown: 31 A
